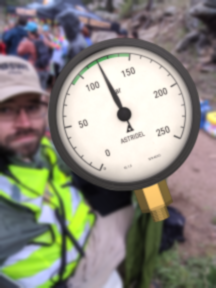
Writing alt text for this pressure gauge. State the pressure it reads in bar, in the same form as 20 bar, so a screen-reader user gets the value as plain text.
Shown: 120 bar
